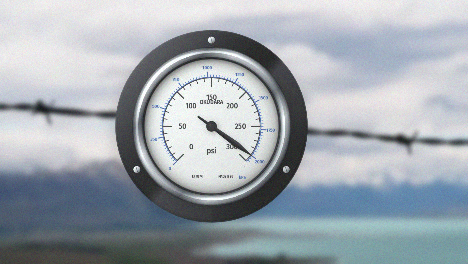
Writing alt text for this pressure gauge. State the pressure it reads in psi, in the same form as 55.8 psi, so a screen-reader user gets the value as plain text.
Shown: 290 psi
